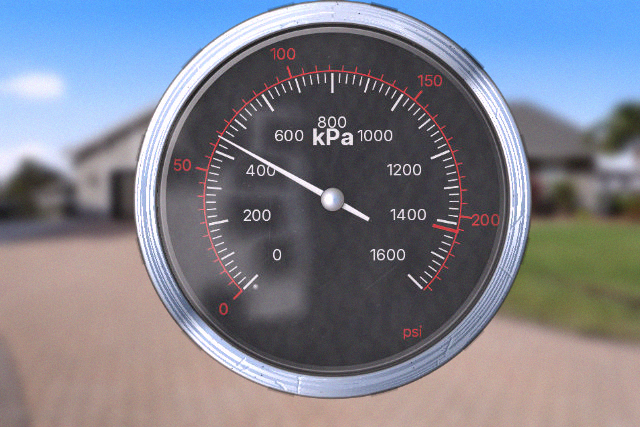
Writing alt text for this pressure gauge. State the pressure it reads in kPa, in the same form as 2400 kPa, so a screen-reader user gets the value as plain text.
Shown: 440 kPa
